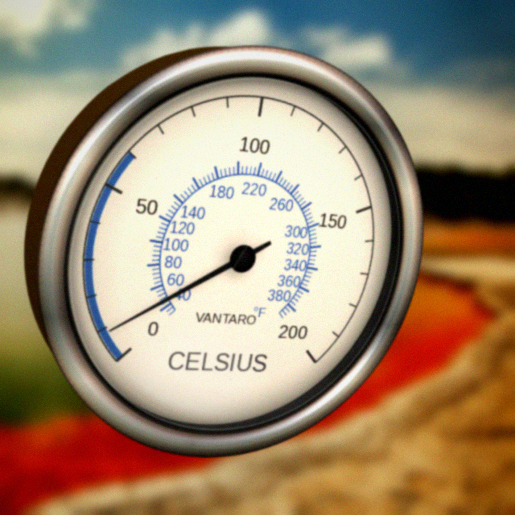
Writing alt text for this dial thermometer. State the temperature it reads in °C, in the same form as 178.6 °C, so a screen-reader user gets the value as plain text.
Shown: 10 °C
